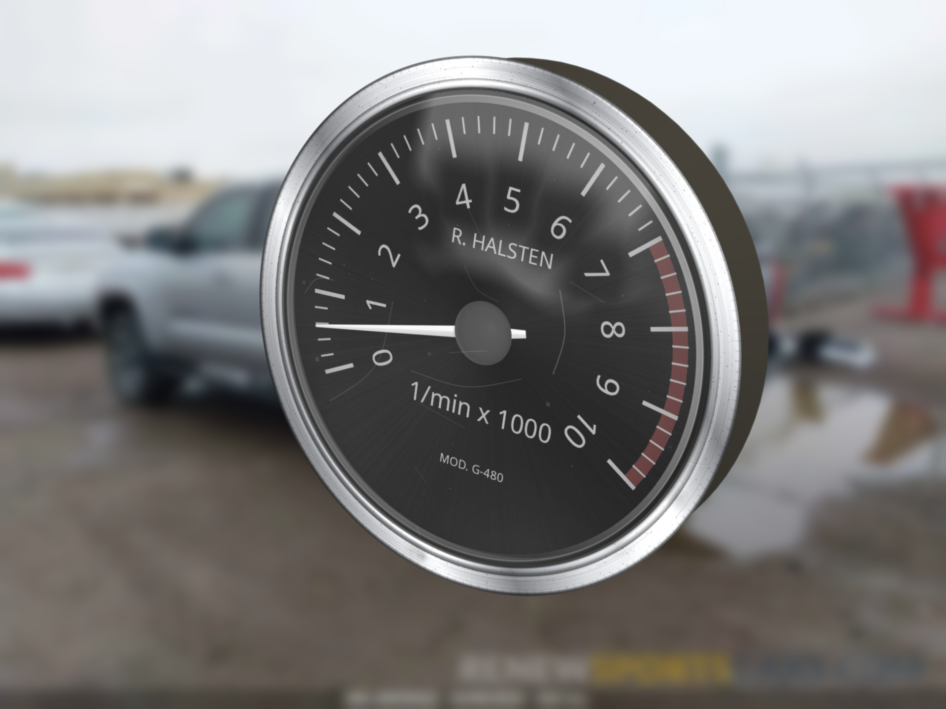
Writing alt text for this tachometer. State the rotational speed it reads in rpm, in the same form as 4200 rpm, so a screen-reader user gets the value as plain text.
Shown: 600 rpm
